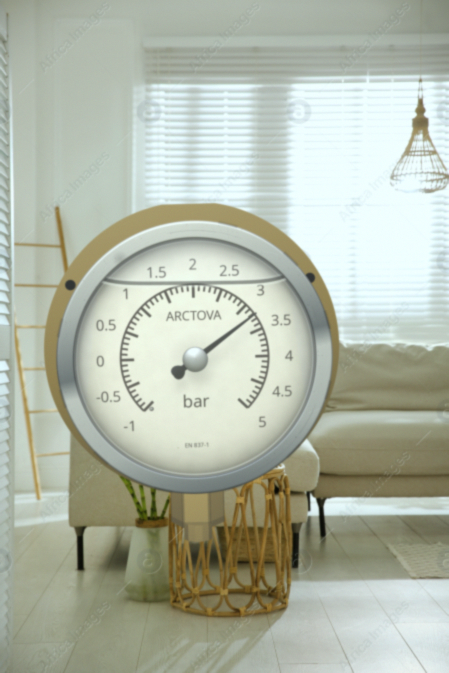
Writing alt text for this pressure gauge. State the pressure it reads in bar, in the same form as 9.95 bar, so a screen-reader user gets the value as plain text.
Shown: 3.2 bar
